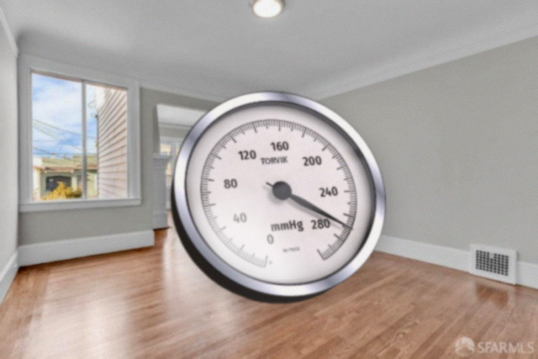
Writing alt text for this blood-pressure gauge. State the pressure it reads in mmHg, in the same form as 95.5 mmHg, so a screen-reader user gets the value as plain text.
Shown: 270 mmHg
